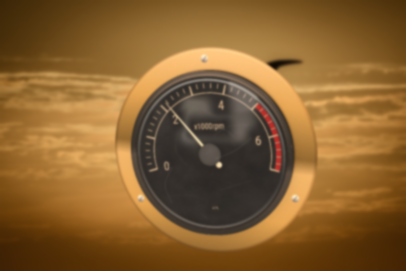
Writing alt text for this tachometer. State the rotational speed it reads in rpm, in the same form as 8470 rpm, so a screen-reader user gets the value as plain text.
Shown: 2200 rpm
